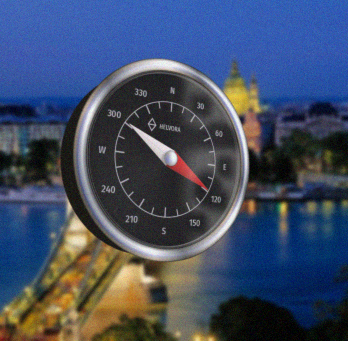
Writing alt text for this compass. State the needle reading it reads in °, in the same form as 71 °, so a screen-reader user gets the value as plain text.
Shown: 120 °
